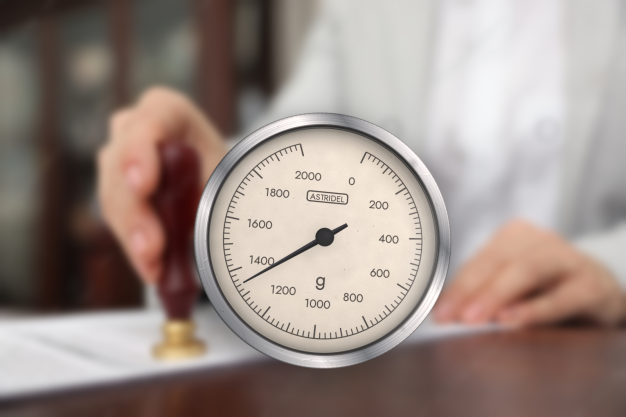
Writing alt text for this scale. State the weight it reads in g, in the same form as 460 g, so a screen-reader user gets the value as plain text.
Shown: 1340 g
